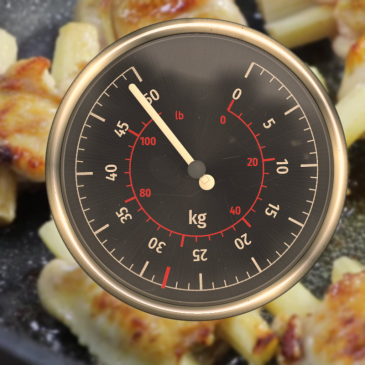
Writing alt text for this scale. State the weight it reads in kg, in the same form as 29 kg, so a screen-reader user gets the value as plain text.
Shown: 49 kg
